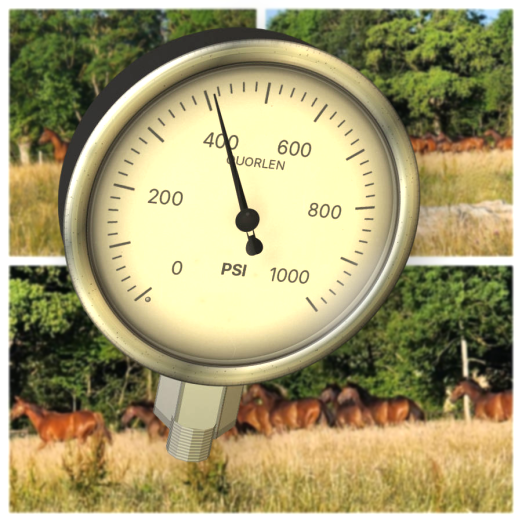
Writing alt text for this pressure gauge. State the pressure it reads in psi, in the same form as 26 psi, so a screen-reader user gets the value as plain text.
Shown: 410 psi
